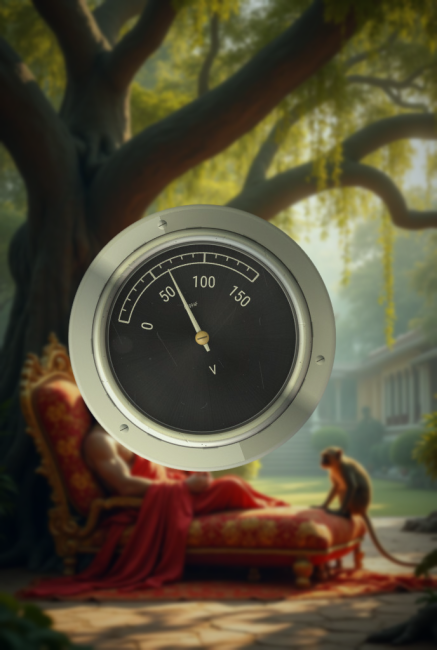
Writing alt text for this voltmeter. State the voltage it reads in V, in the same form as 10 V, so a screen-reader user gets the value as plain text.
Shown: 65 V
